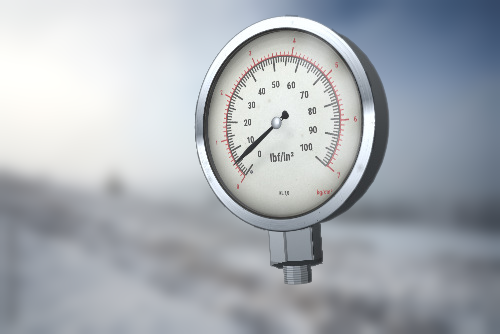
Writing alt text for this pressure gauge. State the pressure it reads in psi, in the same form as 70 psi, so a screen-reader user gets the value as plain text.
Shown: 5 psi
